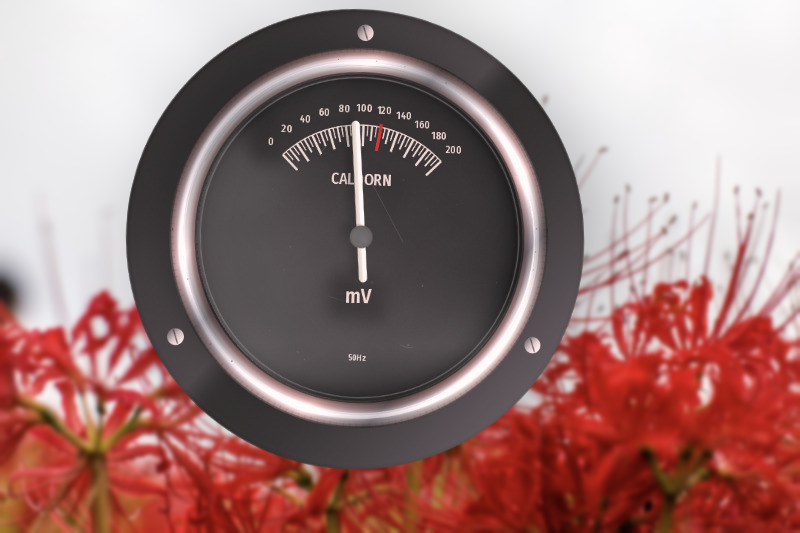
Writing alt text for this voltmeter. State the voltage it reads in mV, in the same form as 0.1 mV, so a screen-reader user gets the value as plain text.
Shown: 90 mV
